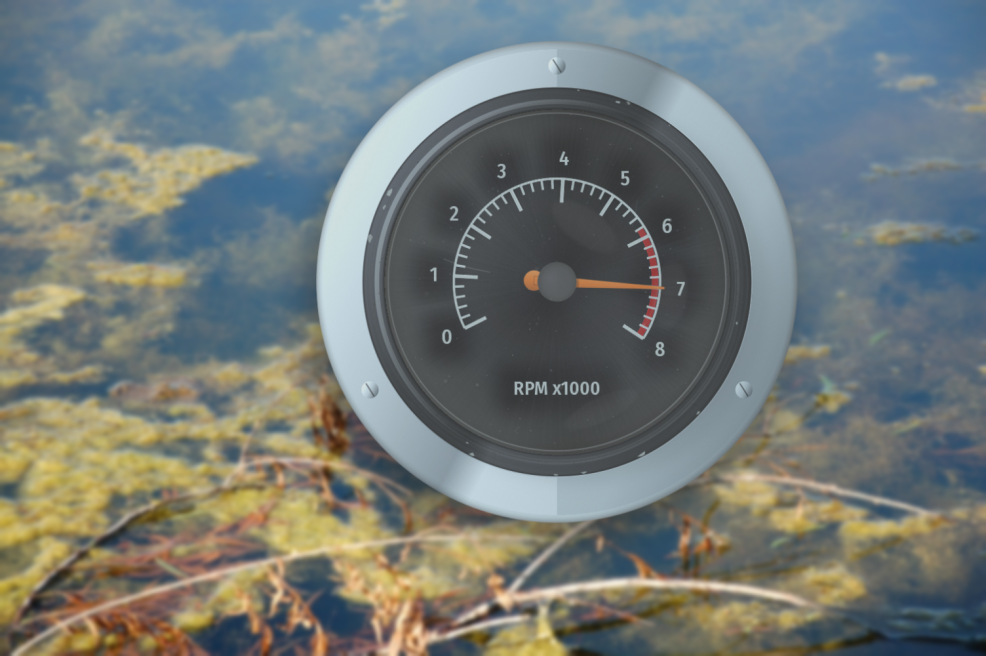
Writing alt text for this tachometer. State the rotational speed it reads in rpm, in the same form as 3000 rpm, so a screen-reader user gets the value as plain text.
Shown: 7000 rpm
